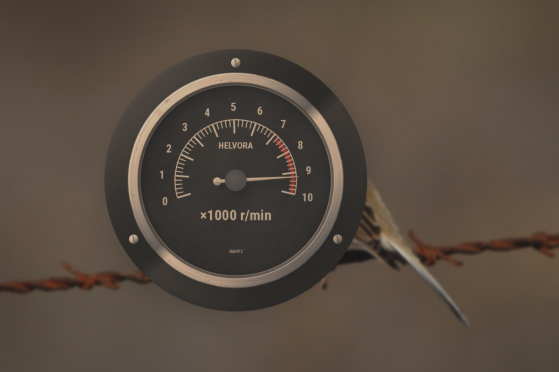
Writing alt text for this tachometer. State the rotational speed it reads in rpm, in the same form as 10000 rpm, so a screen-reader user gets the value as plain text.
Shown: 9200 rpm
